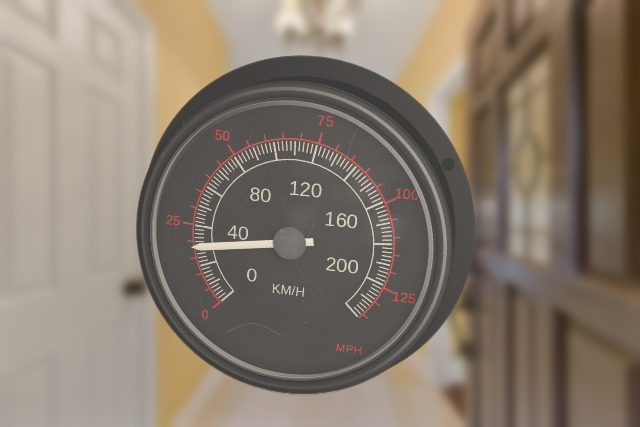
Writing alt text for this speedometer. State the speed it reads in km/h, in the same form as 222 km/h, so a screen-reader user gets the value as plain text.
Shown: 30 km/h
